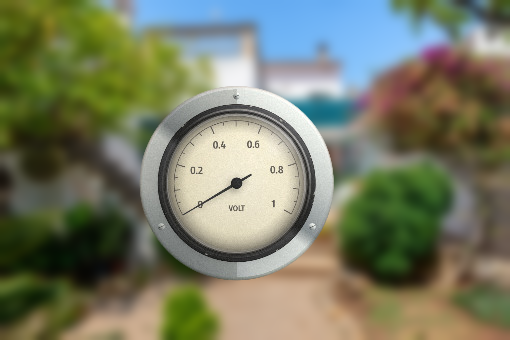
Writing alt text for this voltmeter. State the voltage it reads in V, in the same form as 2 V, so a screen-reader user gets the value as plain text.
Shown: 0 V
